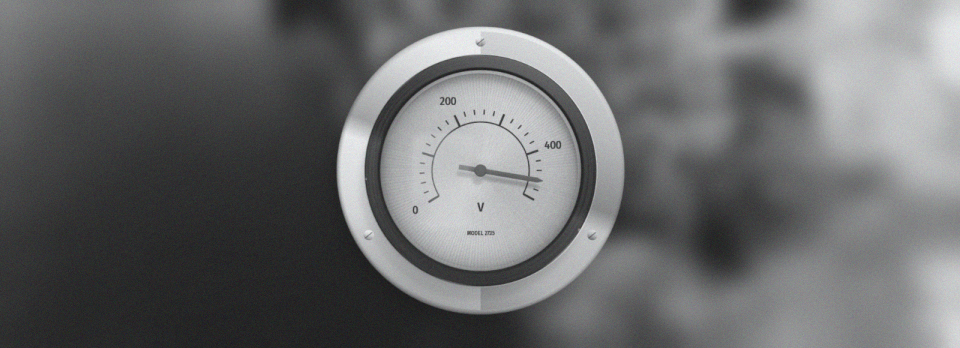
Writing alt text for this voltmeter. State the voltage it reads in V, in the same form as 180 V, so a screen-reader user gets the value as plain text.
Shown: 460 V
